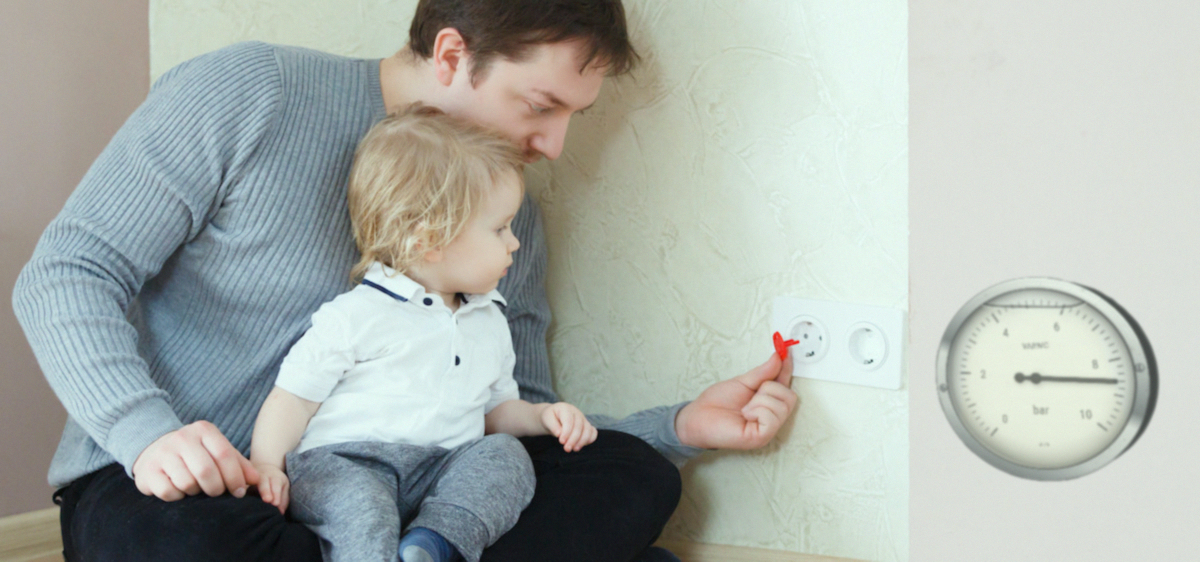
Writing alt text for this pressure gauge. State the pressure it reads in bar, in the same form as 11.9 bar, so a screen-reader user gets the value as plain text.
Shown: 8.6 bar
